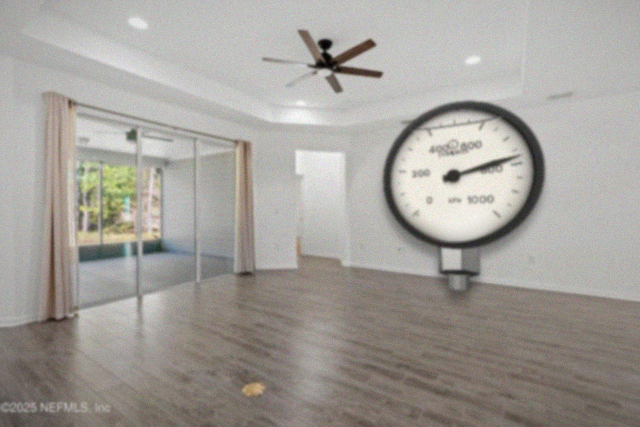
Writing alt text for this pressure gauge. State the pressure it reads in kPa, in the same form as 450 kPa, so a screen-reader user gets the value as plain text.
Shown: 775 kPa
